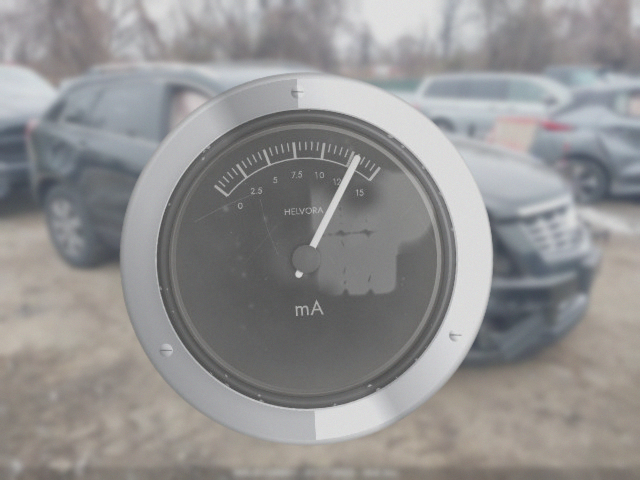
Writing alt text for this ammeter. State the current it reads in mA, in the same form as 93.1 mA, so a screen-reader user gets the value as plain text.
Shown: 13 mA
